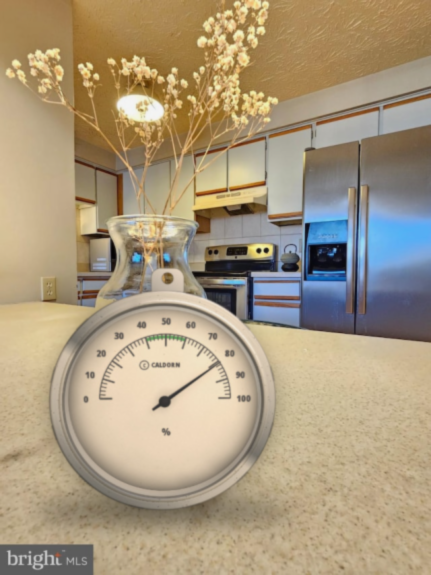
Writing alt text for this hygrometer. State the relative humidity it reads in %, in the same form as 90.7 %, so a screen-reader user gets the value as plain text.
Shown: 80 %
